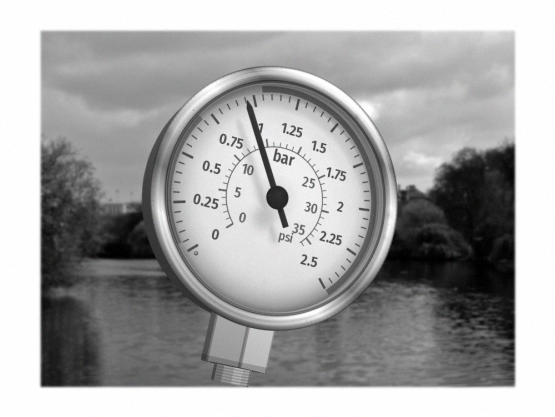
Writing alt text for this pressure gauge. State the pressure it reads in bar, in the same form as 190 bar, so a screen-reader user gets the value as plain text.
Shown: 0.95 bar
